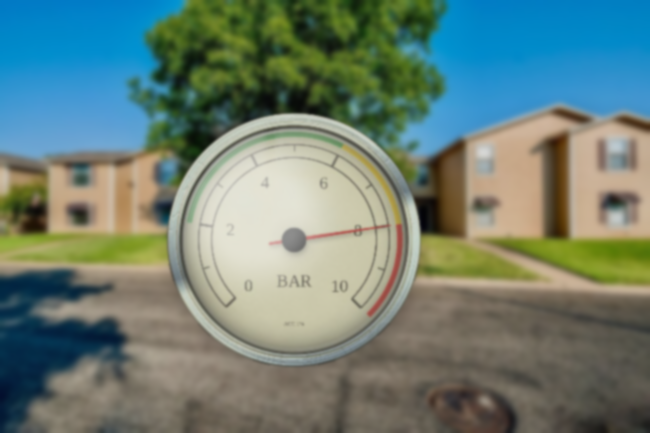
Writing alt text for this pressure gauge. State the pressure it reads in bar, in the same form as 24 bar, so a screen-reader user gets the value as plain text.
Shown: 8 bar
